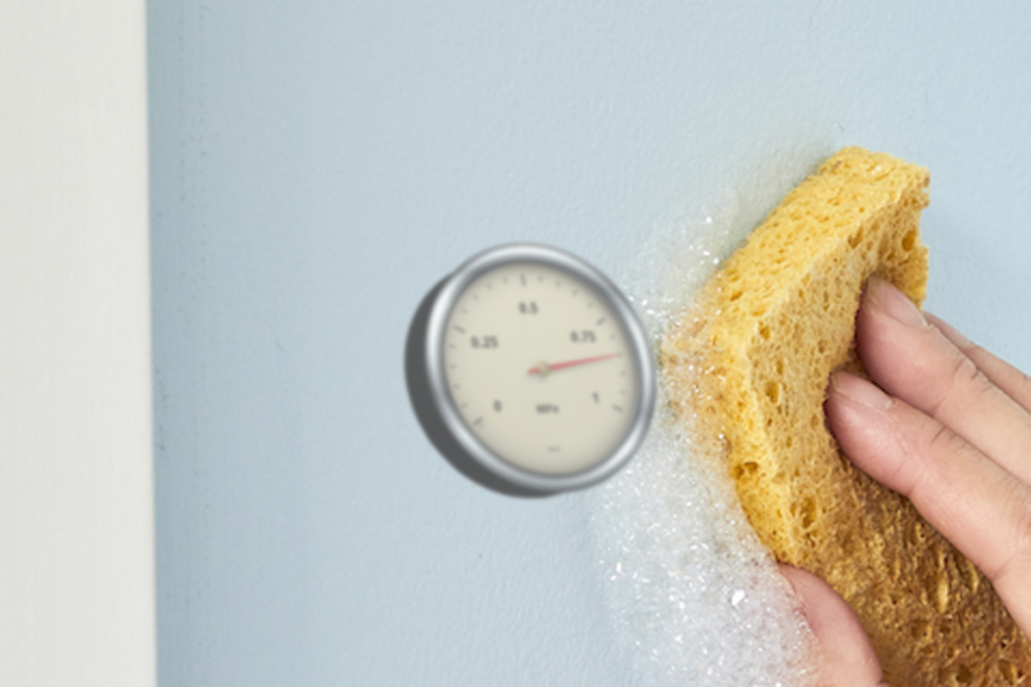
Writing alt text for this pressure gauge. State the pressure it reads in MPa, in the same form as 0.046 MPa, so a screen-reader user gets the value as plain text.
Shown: 0.85 MPa
